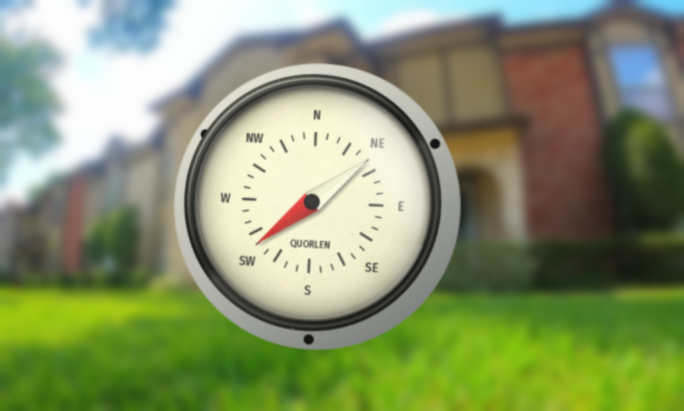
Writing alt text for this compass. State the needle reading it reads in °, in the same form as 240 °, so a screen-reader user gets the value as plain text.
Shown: 230 °
